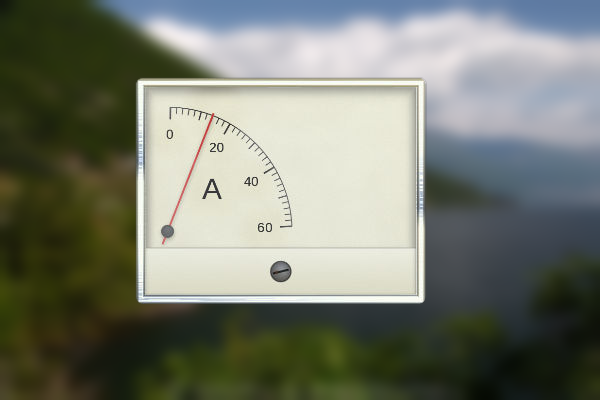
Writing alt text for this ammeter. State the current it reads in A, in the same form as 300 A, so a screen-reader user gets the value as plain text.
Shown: 14 A
